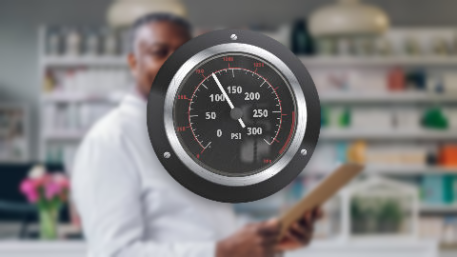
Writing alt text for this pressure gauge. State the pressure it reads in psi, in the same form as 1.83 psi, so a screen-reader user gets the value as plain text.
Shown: 120 psi
